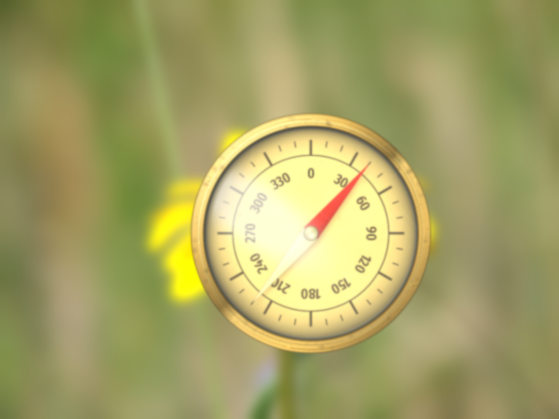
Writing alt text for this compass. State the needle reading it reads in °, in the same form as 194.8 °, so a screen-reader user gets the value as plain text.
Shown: 40 °
